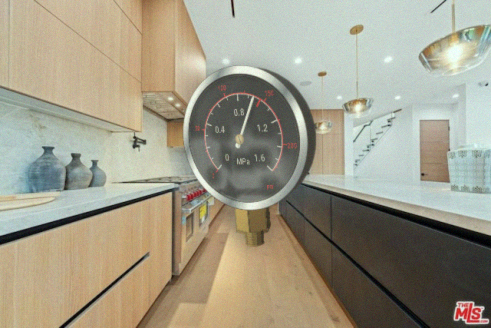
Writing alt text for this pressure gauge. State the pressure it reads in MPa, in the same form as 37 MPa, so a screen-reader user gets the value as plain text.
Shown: 0.95 MPa
